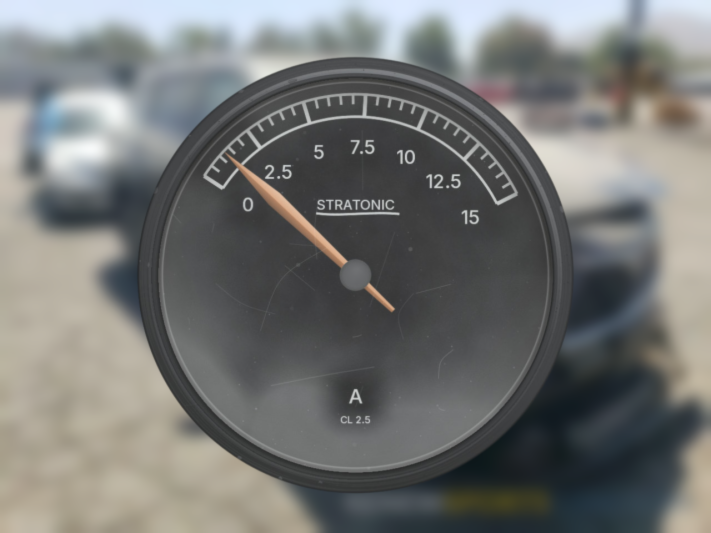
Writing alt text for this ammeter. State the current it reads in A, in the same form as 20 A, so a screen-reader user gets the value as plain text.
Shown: 1.25 A
